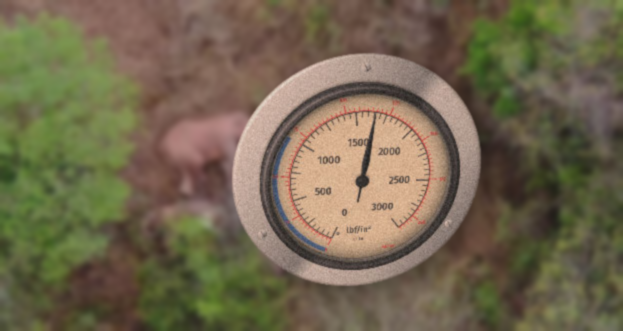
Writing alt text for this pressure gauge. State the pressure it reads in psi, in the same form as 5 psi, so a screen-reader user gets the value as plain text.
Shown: 1650 psi
